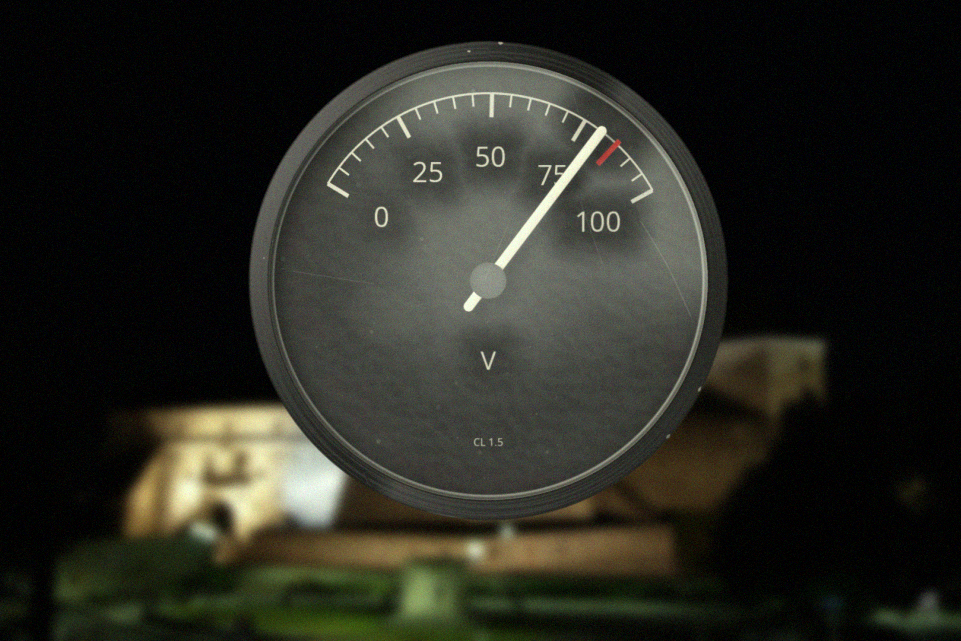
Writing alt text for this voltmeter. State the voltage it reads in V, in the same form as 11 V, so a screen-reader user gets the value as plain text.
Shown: 80 V
